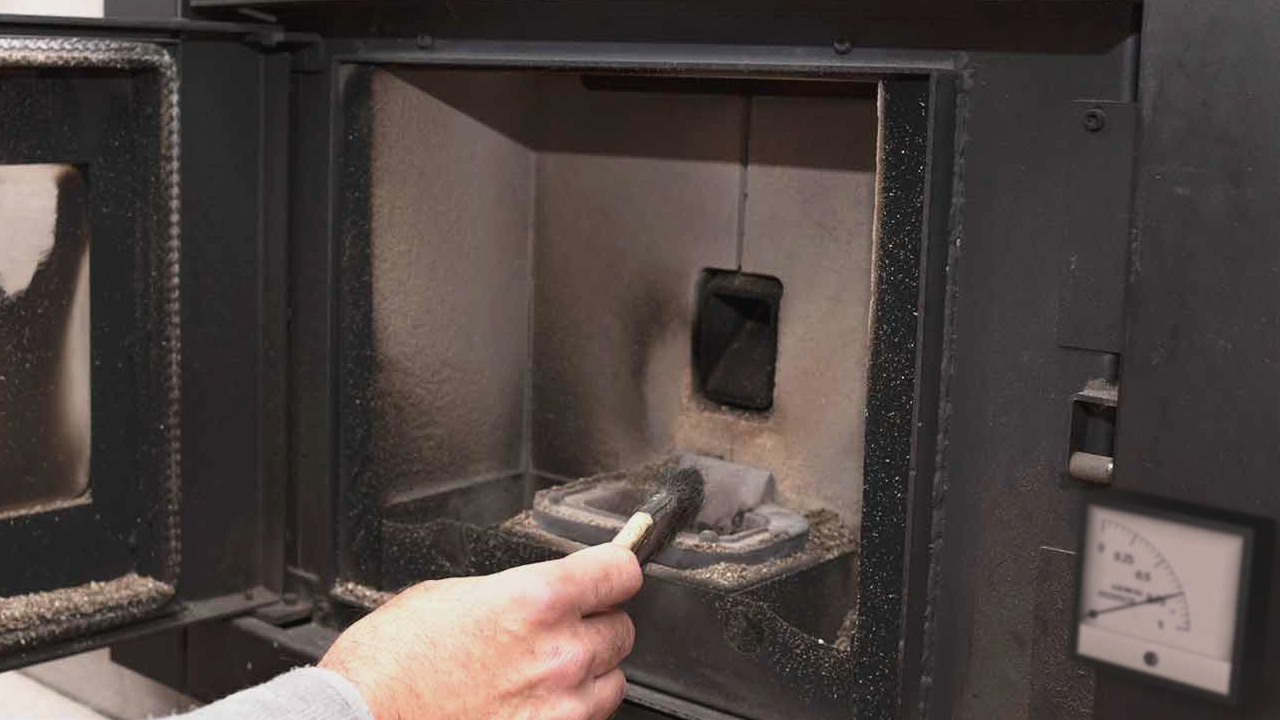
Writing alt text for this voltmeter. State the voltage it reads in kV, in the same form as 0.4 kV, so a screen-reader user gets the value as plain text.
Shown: 0.75 kV
